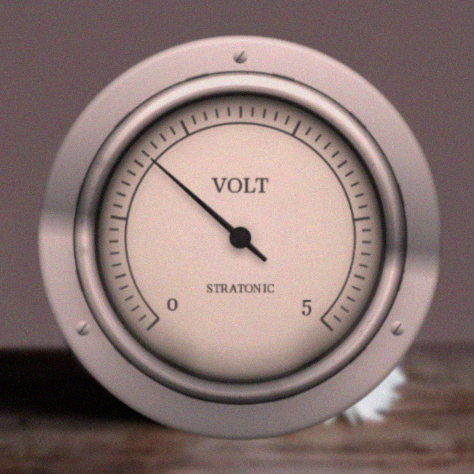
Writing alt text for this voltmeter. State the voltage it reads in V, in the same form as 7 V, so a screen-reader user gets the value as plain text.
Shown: 1.6 V
